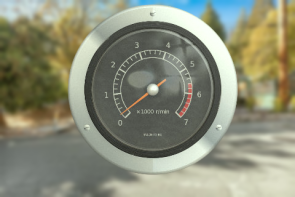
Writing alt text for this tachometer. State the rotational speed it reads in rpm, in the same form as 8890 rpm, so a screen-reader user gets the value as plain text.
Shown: 200 rpm
